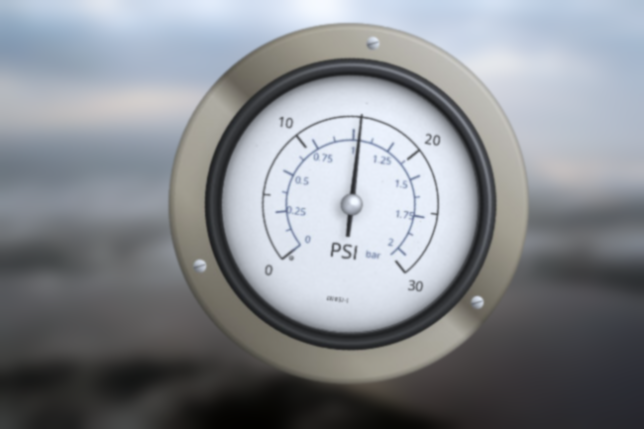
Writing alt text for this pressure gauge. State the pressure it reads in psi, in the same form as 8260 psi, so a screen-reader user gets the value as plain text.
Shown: 15 psi
